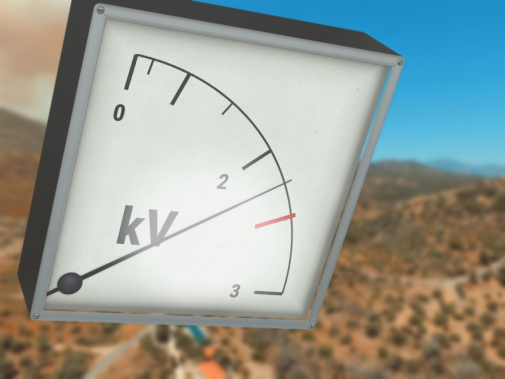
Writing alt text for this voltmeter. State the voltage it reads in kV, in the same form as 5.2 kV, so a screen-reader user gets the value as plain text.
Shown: 2.25 kV
